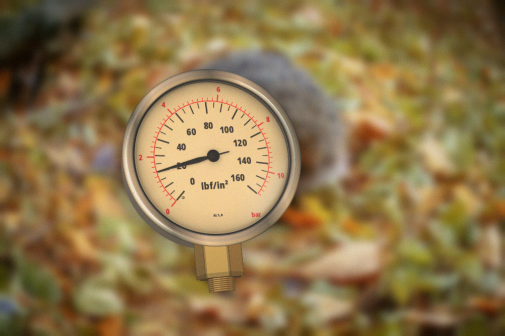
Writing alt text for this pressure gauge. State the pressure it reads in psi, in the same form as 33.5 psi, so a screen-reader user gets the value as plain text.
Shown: 20 psi
